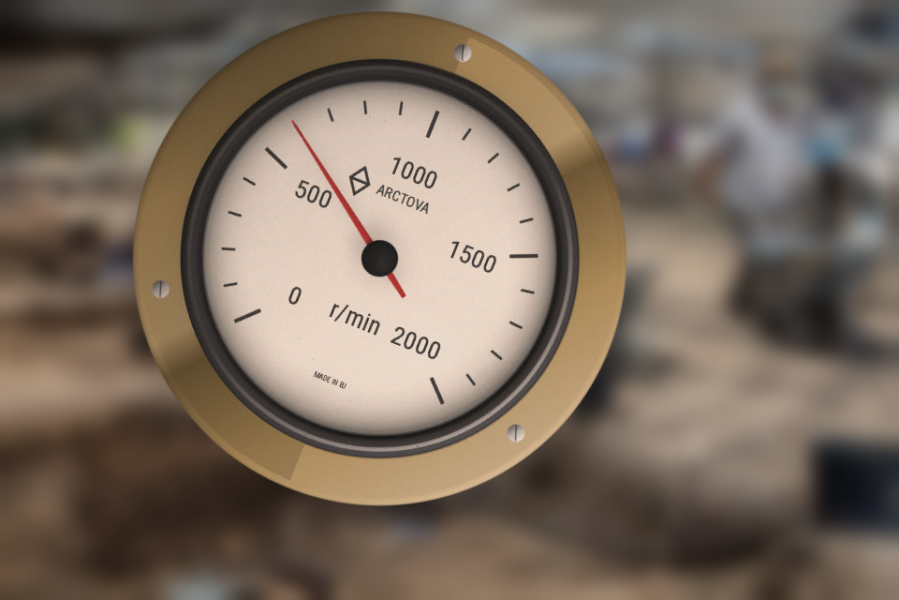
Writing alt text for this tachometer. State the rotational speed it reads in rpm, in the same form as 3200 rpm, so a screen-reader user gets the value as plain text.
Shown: 600 rpm
